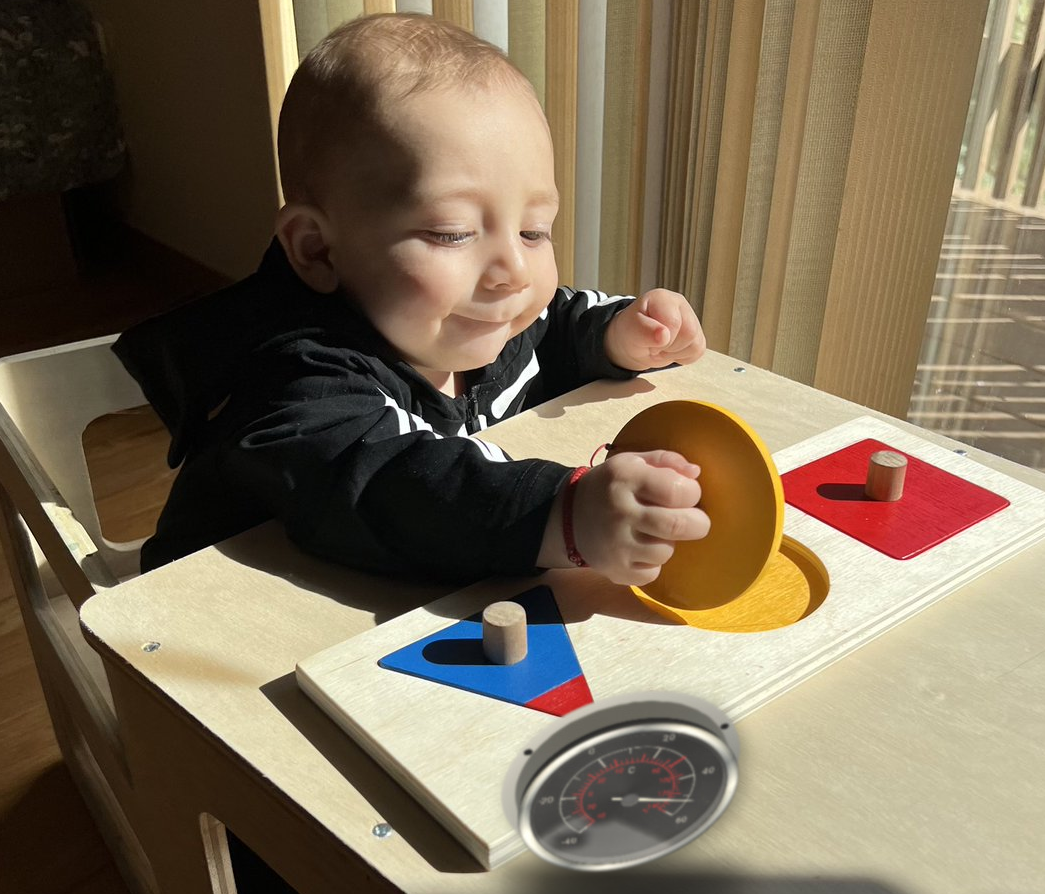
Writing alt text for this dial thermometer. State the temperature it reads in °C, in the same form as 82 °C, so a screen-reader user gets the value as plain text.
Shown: 50 °C
